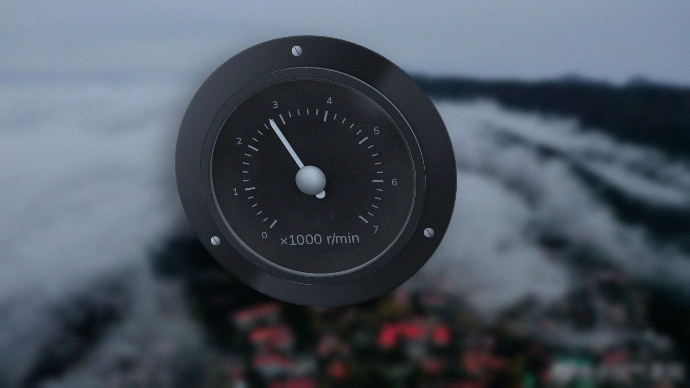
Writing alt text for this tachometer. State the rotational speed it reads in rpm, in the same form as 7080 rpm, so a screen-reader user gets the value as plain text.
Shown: 2800 rpm
